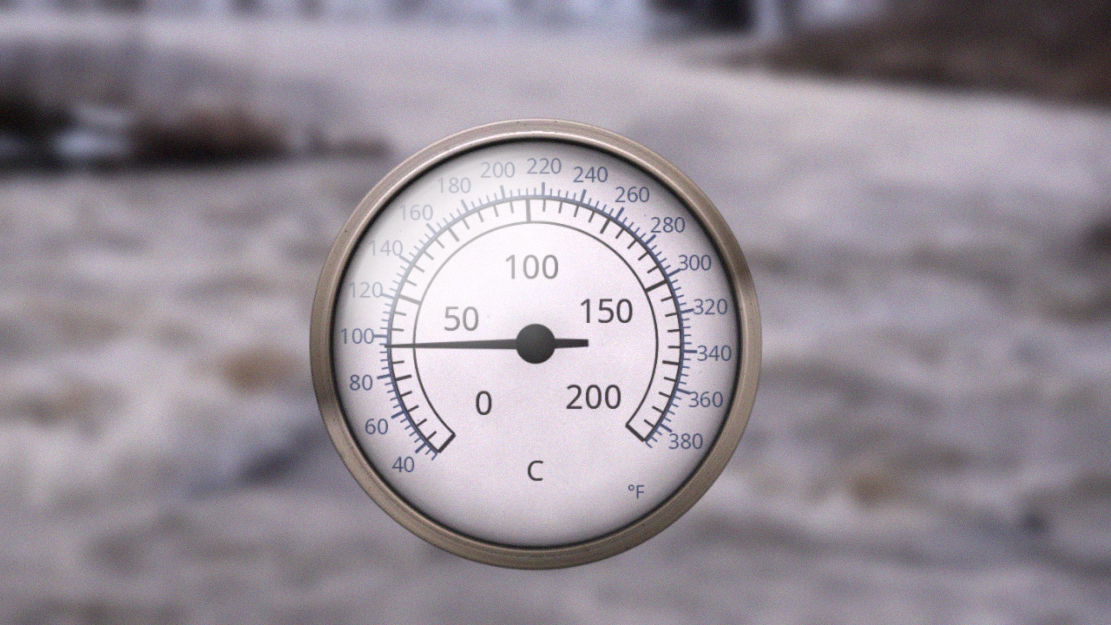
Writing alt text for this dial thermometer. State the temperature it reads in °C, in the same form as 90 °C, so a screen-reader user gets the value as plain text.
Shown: 35 °C
